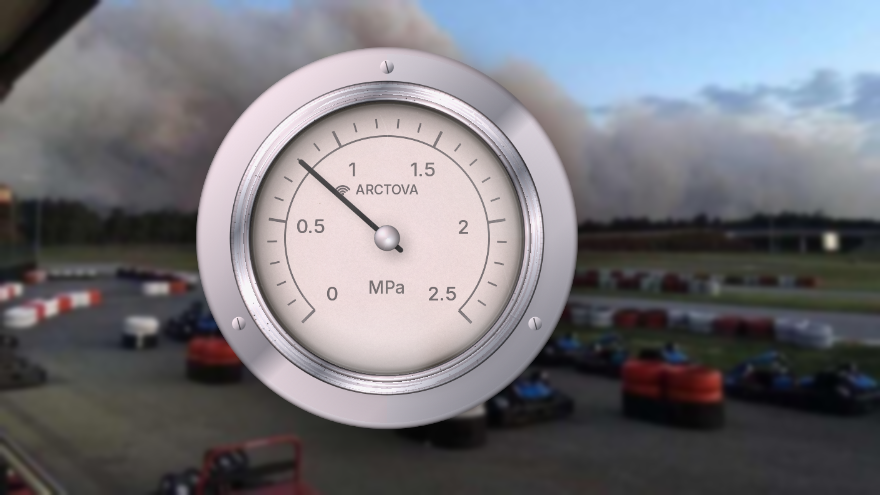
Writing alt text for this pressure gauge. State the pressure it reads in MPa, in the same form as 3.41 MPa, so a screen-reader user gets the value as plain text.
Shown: 0.8 MPa
